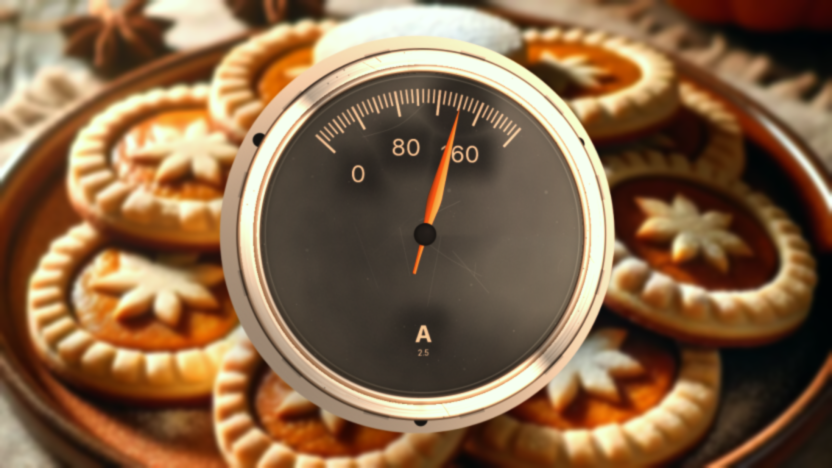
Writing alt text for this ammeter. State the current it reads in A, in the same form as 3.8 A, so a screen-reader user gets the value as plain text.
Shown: 140 A
